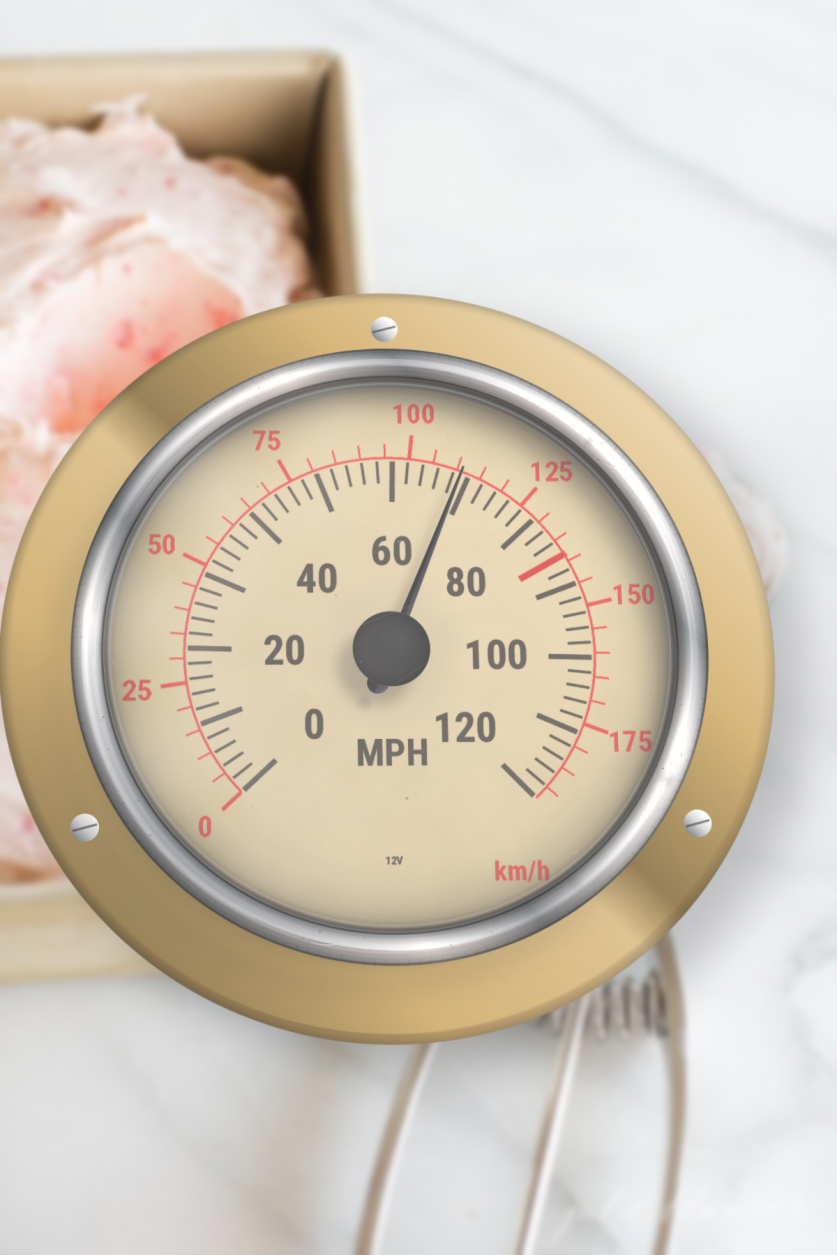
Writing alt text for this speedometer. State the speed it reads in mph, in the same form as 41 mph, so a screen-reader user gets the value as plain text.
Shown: 69 mph
